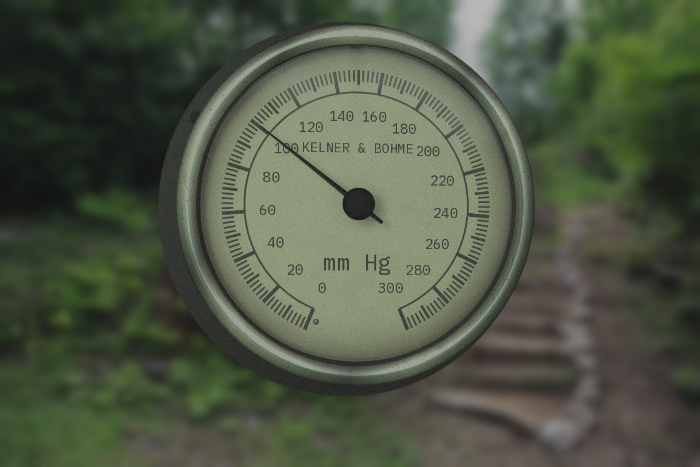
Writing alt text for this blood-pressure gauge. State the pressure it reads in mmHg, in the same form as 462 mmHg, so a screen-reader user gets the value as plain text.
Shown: 100 mmHg
